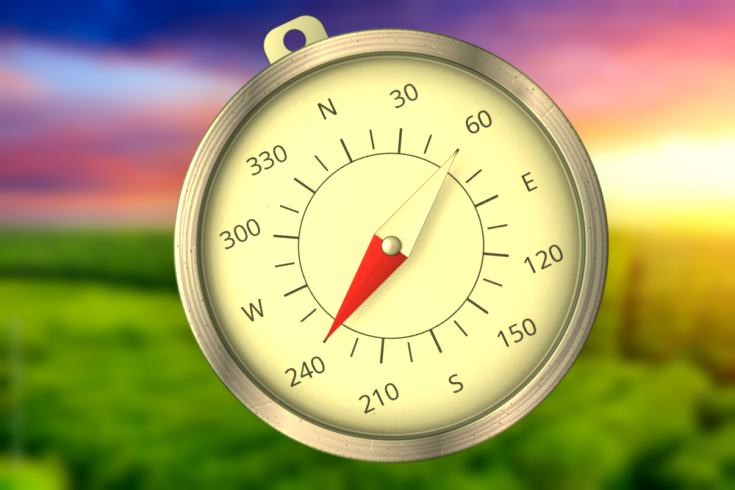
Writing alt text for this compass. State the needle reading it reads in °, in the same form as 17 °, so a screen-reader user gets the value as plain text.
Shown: 240 °
